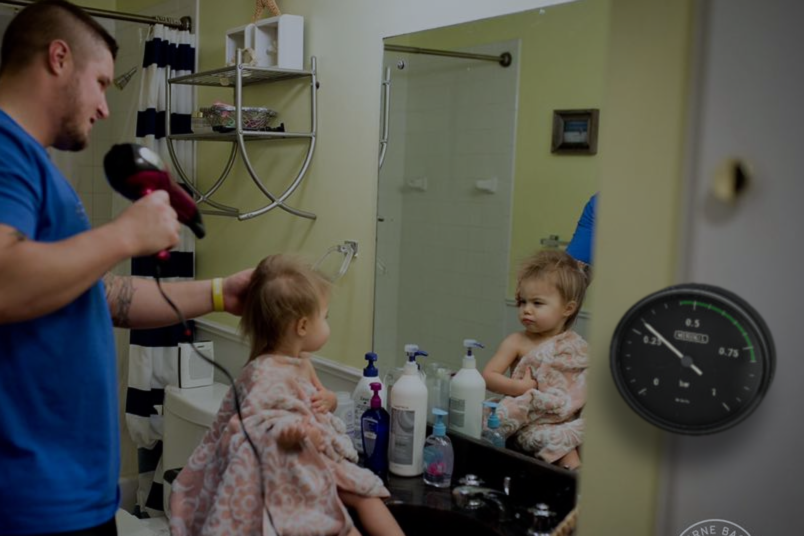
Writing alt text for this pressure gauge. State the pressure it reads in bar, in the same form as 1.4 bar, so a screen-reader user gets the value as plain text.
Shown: 0.3 bar
